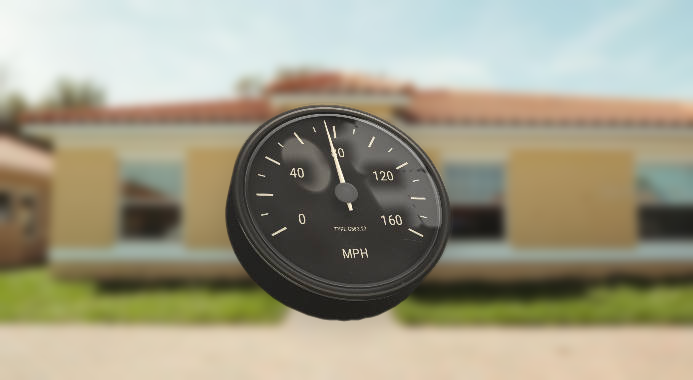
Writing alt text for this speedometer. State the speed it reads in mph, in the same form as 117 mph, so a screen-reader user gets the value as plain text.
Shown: 75 mph
